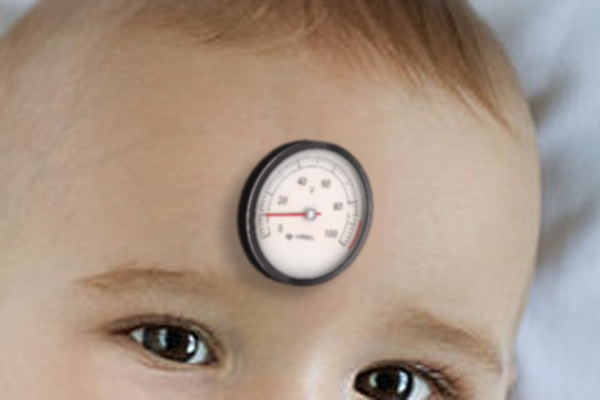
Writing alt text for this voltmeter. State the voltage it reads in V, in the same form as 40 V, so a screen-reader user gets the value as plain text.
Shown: 10 V
